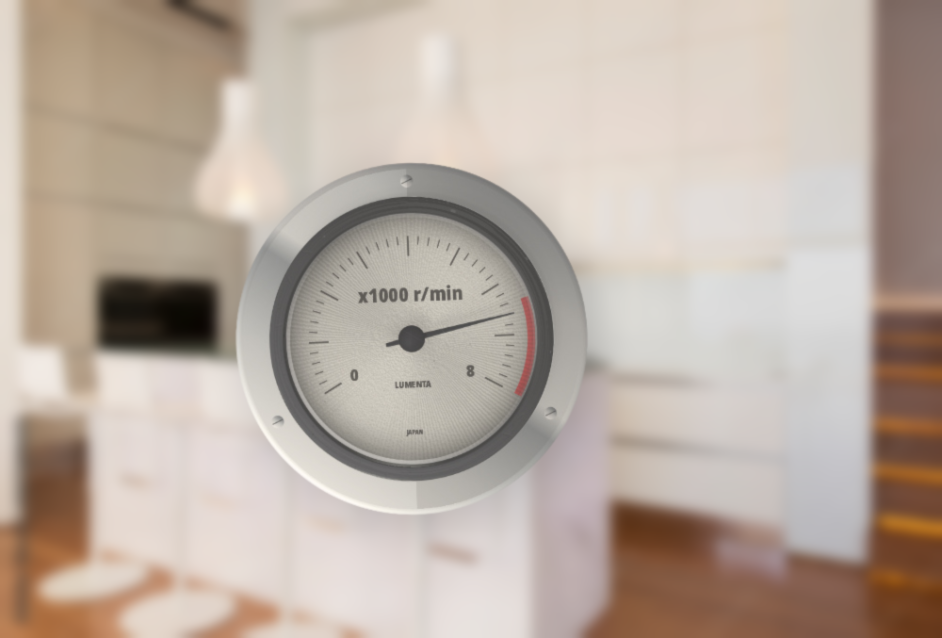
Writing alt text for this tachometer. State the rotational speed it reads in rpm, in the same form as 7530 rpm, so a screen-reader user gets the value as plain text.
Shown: 6600 rpm
